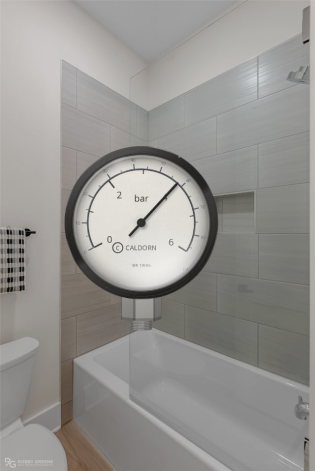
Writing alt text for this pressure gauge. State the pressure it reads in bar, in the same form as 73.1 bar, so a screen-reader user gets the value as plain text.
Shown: 4 bar
